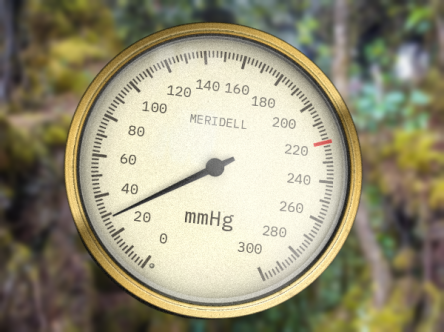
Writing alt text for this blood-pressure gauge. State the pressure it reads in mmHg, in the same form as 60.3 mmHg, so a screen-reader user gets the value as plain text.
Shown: 28 mmHg
